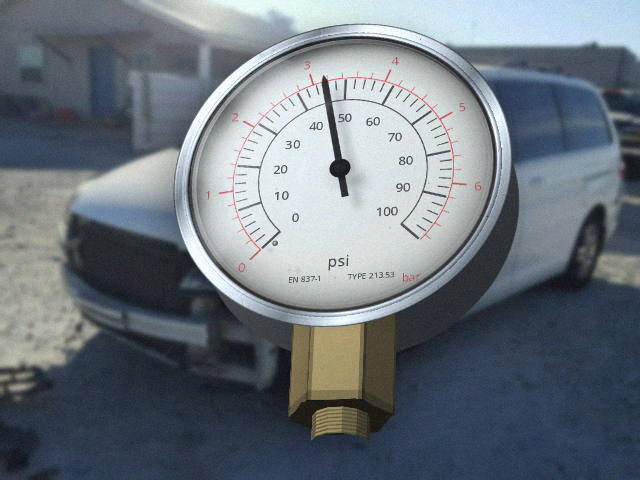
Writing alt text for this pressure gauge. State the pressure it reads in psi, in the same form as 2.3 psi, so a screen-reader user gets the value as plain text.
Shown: 46 psi
